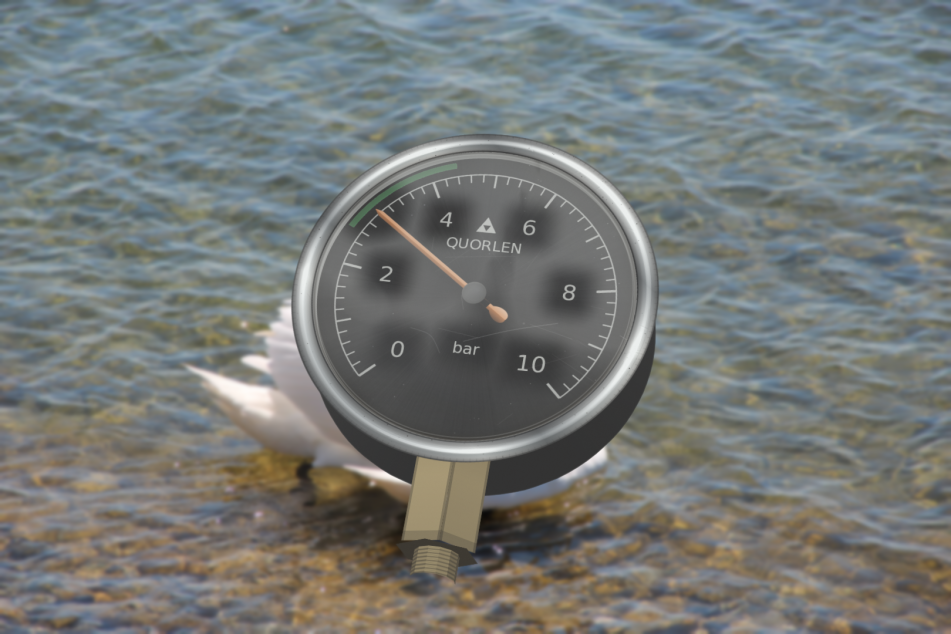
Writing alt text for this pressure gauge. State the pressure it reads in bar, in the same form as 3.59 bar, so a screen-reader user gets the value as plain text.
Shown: 3 bar
